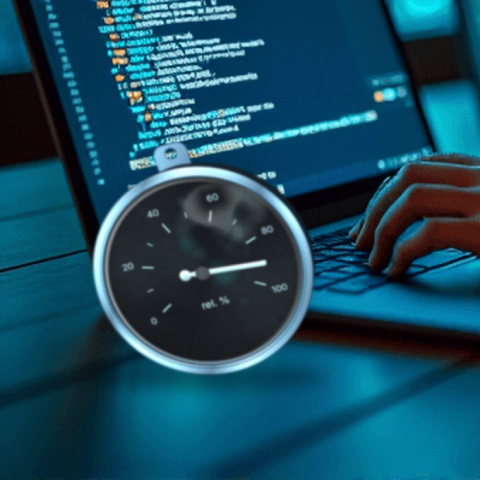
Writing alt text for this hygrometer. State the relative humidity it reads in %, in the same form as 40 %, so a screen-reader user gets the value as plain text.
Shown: 90 %
